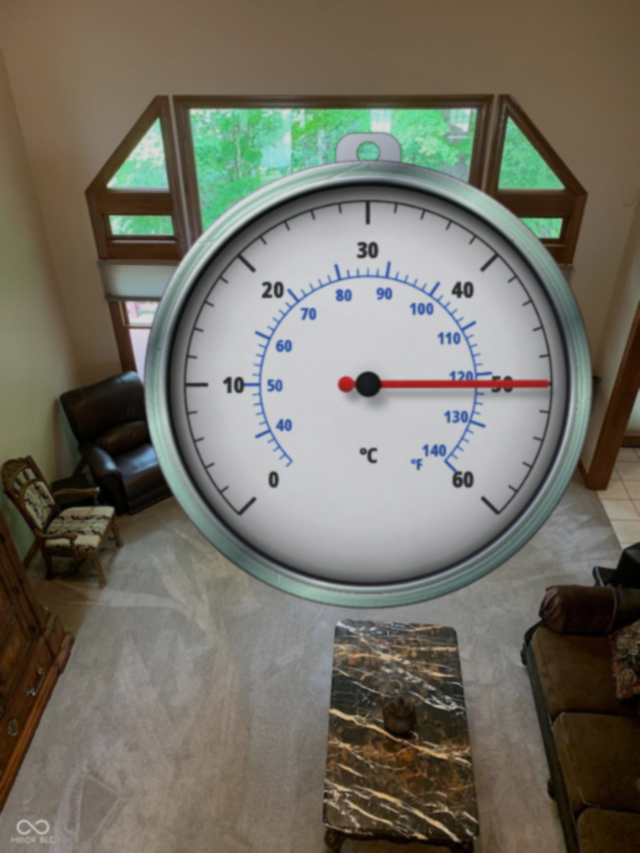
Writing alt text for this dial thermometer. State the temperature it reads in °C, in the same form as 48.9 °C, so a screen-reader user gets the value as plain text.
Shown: 50 °C
